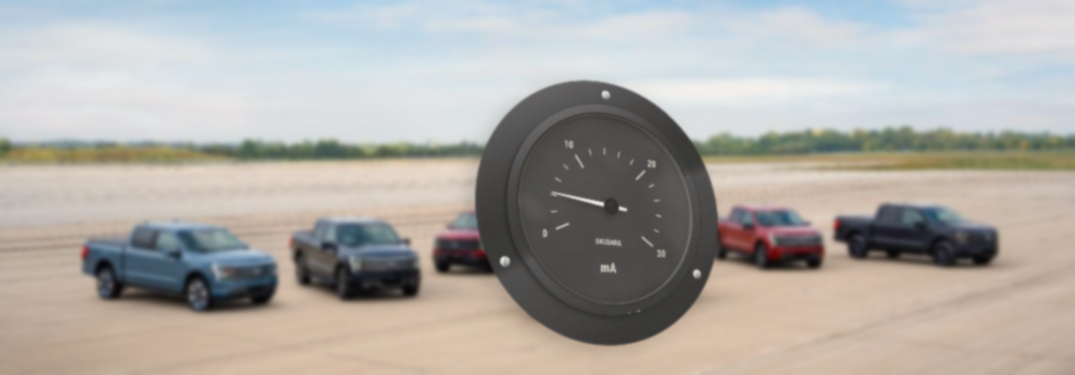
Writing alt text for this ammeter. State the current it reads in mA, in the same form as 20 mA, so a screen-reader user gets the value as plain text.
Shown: 4 mA
